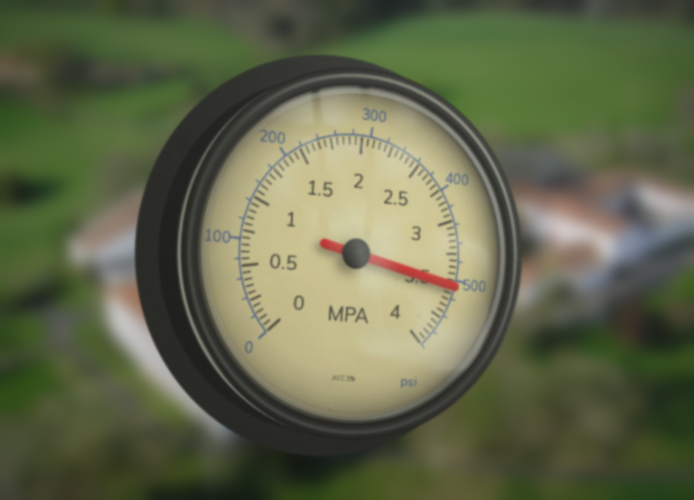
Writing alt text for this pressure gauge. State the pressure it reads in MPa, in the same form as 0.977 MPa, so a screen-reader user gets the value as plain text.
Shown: 3.5 MPa
